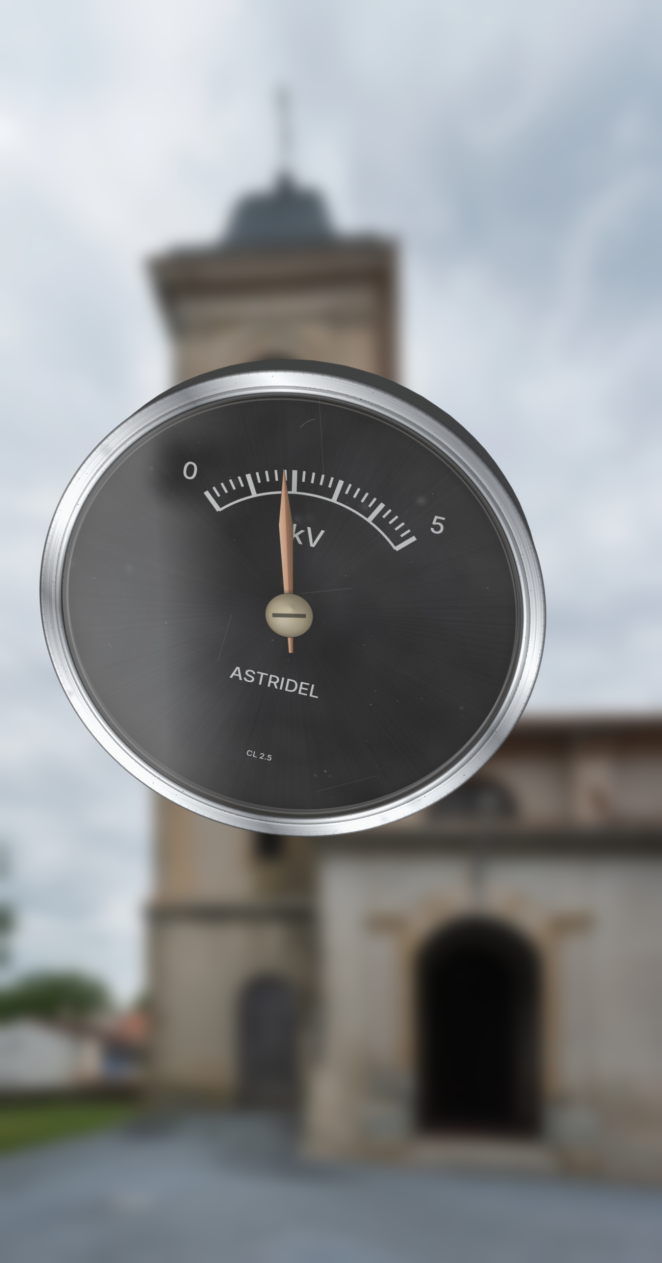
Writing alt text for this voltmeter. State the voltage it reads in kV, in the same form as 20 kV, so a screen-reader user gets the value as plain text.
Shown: 1.8 kV
